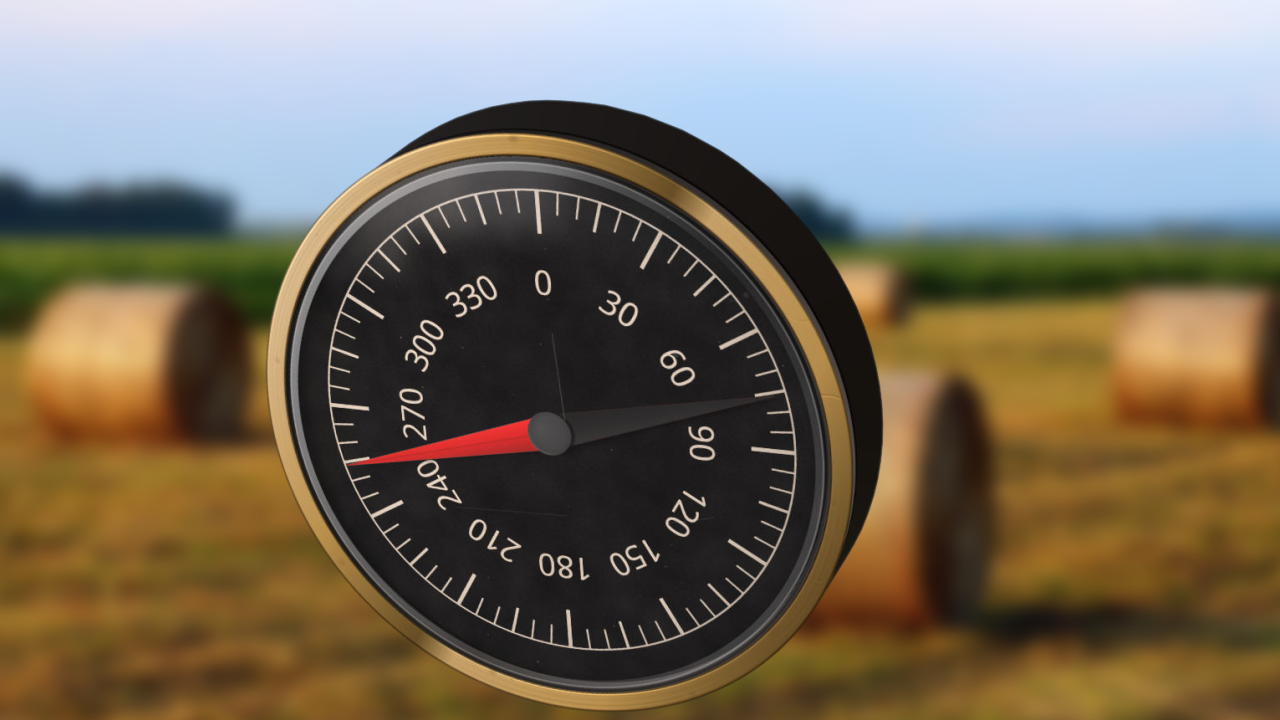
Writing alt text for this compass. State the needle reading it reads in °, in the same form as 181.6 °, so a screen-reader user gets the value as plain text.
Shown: 255 °
